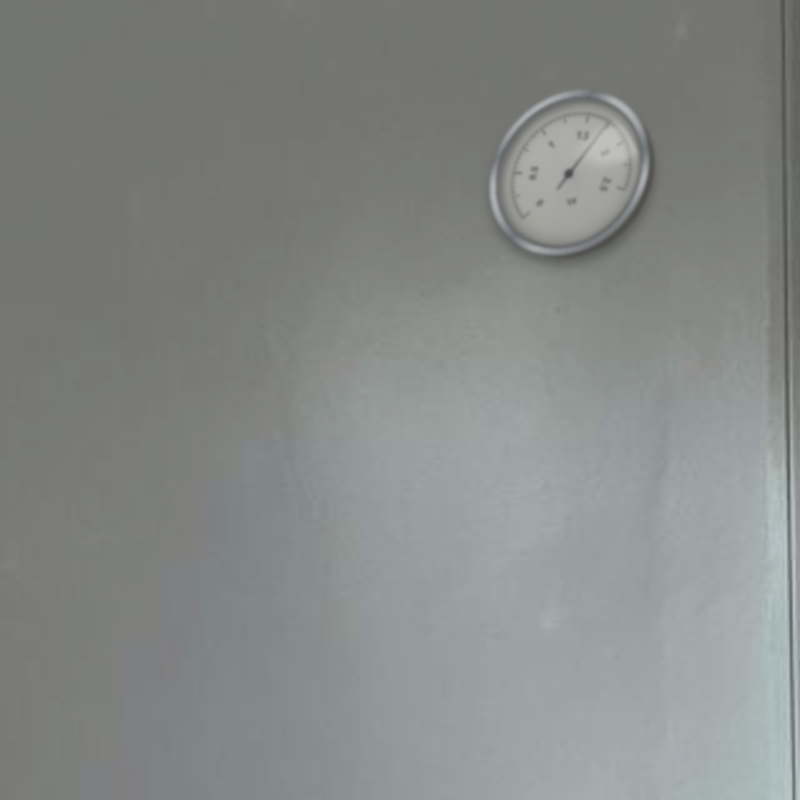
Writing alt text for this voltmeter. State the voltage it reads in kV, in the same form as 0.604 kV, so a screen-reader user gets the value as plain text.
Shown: 1.75 kV
